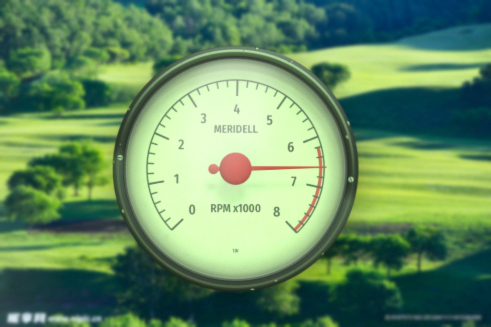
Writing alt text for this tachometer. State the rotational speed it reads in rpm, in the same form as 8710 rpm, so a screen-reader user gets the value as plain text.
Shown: 6600 rpm
